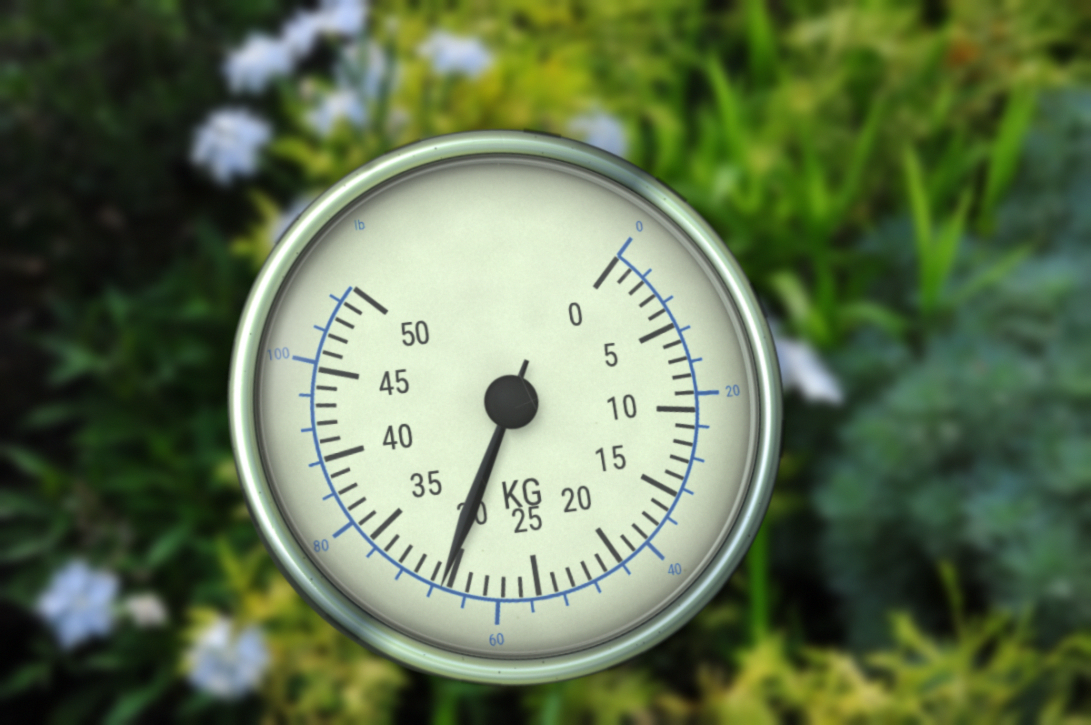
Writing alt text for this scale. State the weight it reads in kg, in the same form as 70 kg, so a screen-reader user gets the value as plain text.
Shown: 30.5 kg
